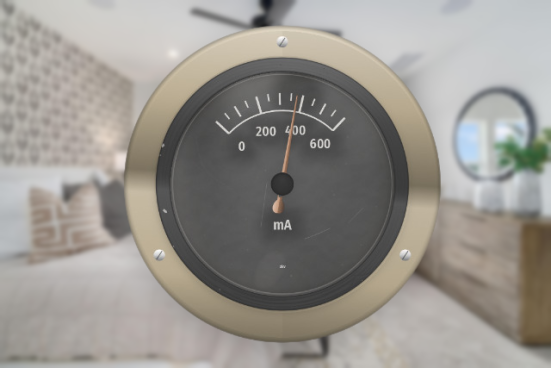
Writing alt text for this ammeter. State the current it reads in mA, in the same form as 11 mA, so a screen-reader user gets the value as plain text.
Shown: 375 mA
